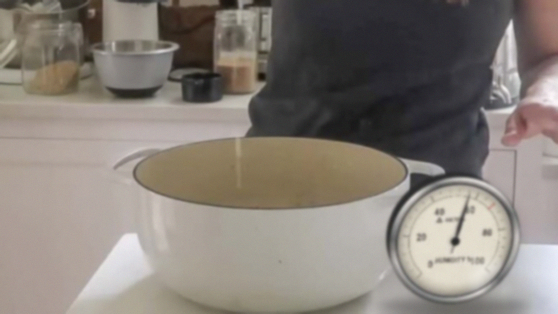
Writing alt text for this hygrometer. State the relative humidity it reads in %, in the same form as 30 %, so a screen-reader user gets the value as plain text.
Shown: 56 %
